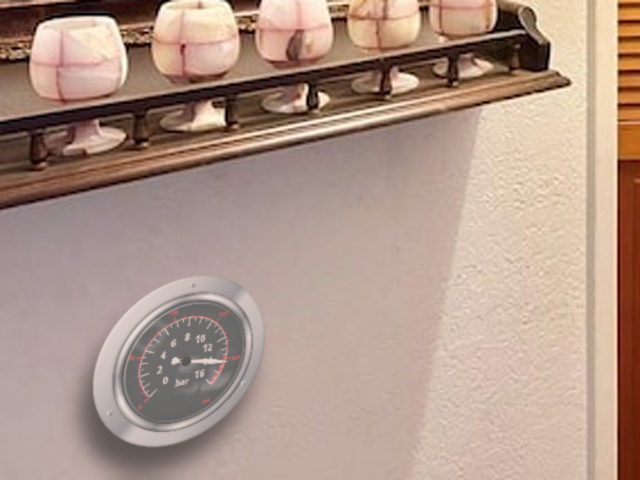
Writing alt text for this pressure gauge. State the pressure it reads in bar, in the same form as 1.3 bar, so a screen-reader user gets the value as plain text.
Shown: 14 bar
